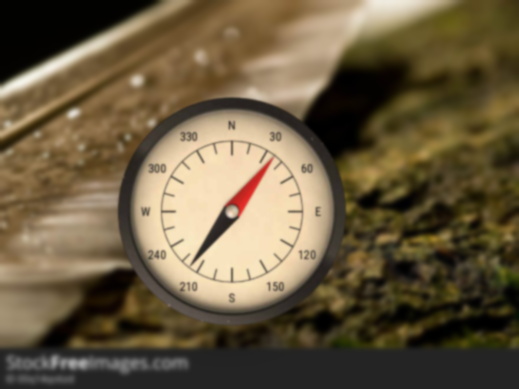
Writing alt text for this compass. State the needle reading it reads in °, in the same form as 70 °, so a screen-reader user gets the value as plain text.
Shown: 37.5 °
